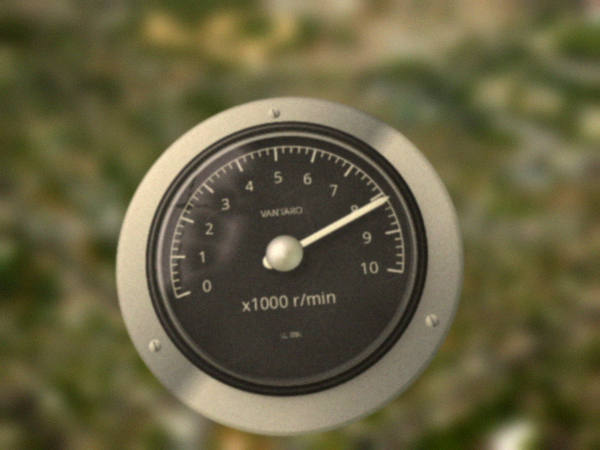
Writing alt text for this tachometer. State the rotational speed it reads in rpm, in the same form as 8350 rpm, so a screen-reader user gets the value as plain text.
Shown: 8200 rpm
